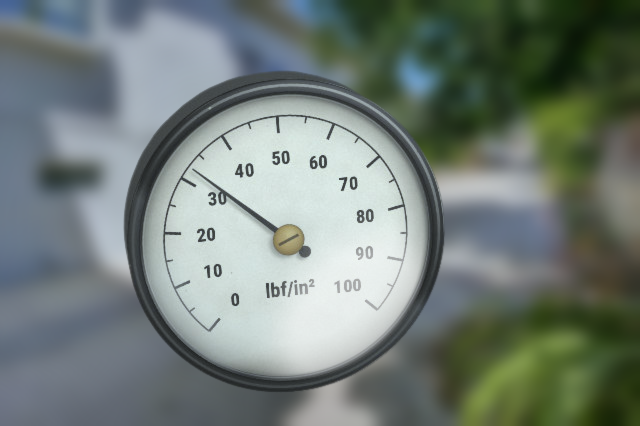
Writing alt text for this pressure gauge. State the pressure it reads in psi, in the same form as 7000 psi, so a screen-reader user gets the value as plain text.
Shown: 32.5 psi
